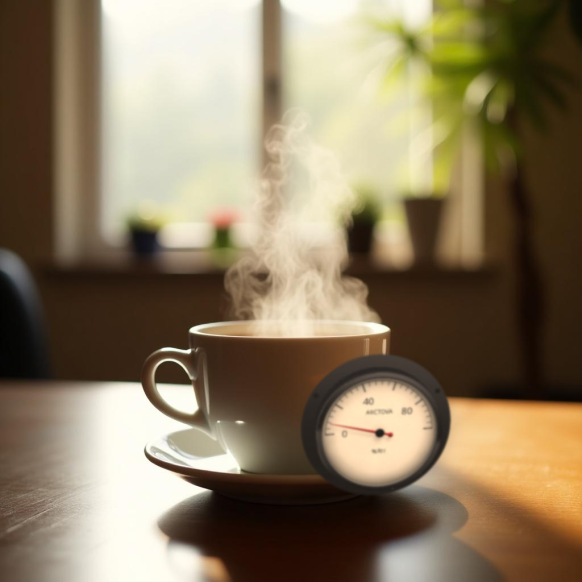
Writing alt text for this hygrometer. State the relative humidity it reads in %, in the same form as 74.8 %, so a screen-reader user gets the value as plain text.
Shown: 8 %
